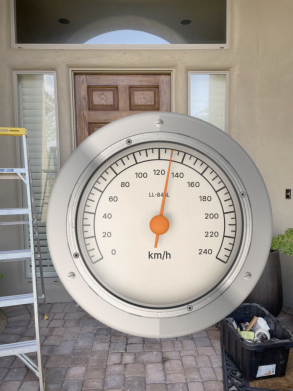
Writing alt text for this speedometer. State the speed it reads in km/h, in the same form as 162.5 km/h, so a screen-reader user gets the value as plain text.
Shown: 130 km/h
